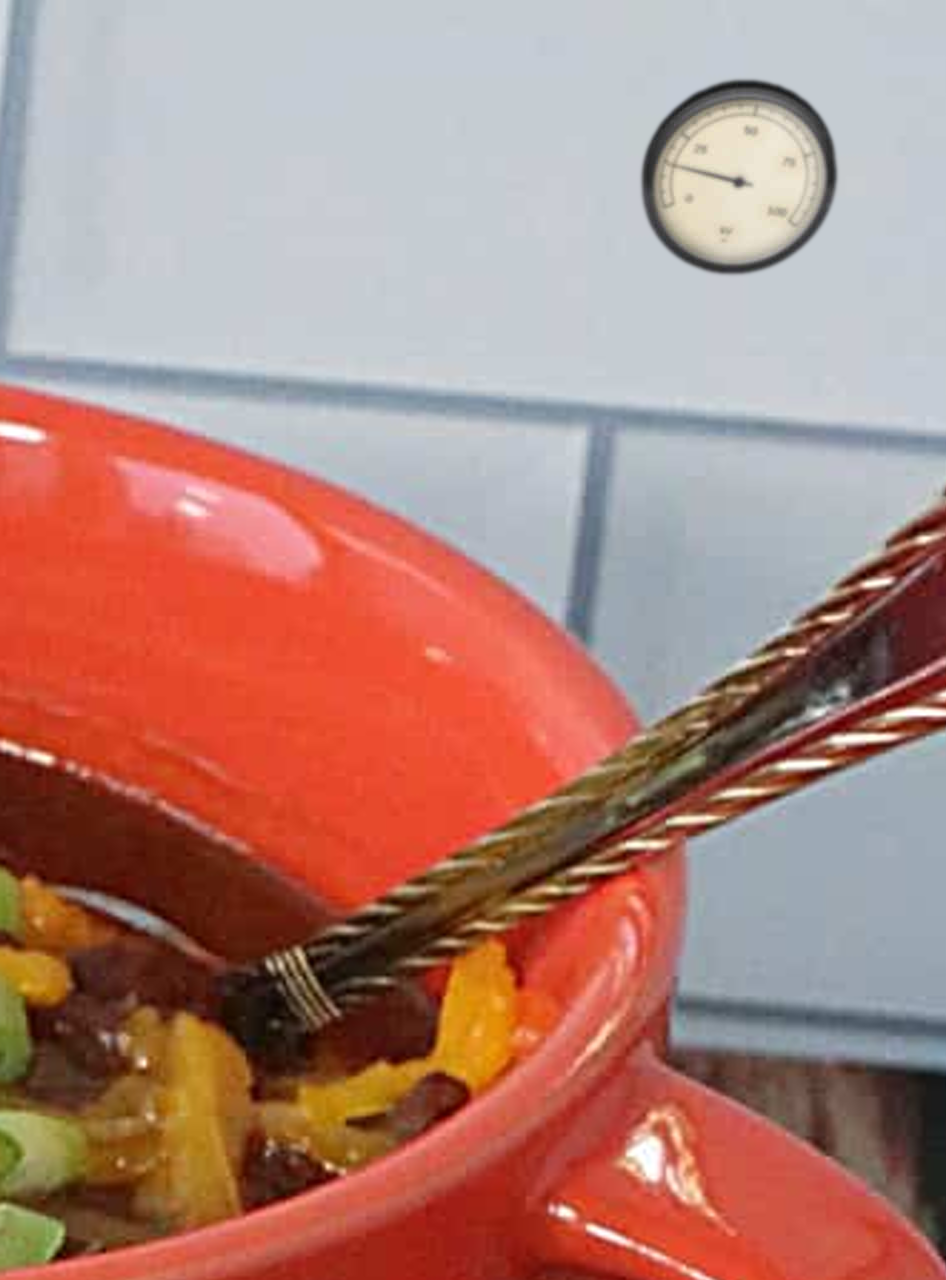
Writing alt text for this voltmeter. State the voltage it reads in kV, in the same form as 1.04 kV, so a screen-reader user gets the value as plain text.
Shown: 15 kV
